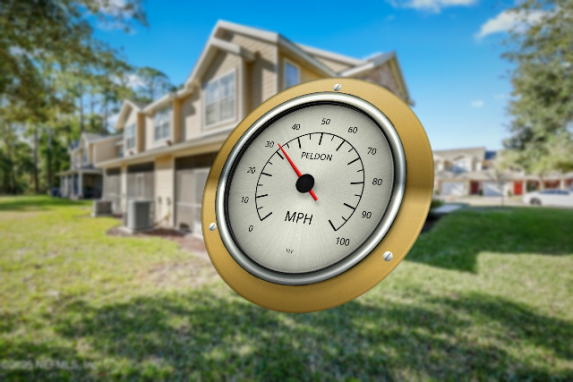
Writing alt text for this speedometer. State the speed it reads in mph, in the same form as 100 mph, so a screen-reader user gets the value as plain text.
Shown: 32.5 mph
